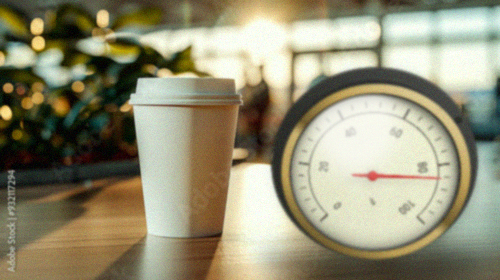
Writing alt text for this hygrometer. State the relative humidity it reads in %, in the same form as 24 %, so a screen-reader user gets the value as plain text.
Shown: 84 %
